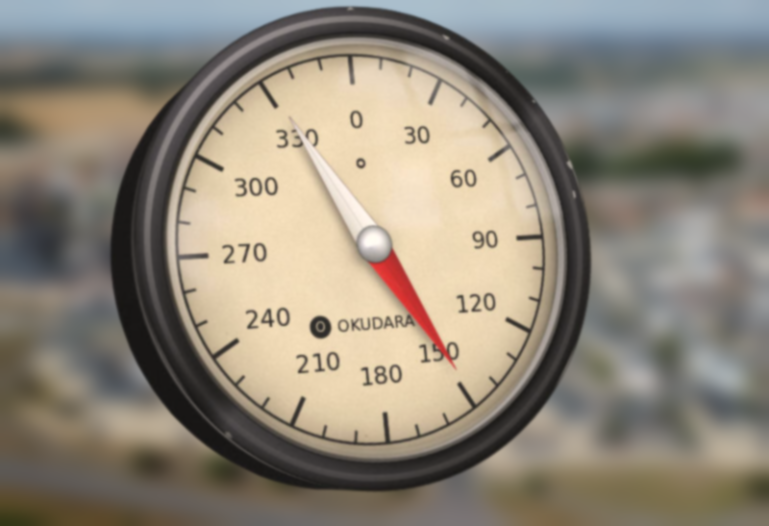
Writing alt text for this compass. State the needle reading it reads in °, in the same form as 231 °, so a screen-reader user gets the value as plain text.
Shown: 150 °
